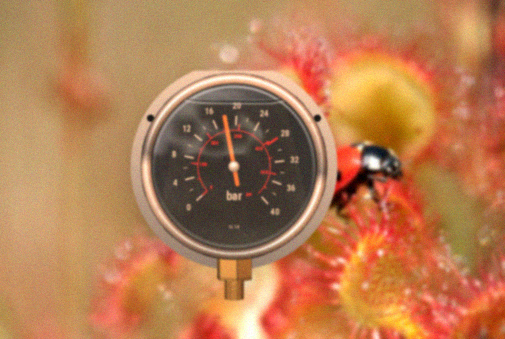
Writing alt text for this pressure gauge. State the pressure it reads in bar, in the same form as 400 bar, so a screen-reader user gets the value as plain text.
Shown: 18 bar
